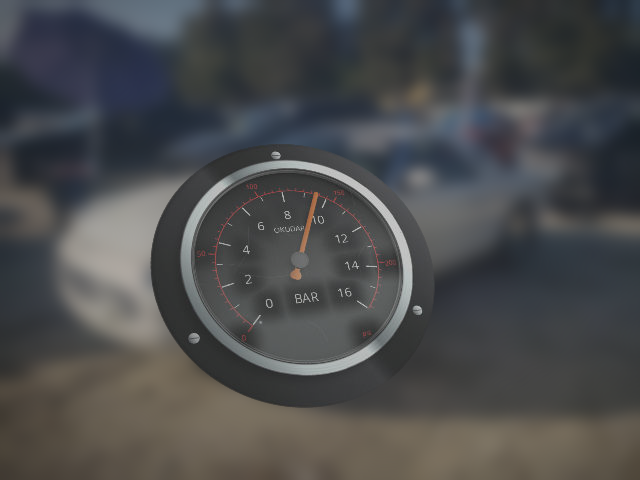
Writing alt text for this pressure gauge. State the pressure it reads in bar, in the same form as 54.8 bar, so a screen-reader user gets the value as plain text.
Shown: 9.5 bar
